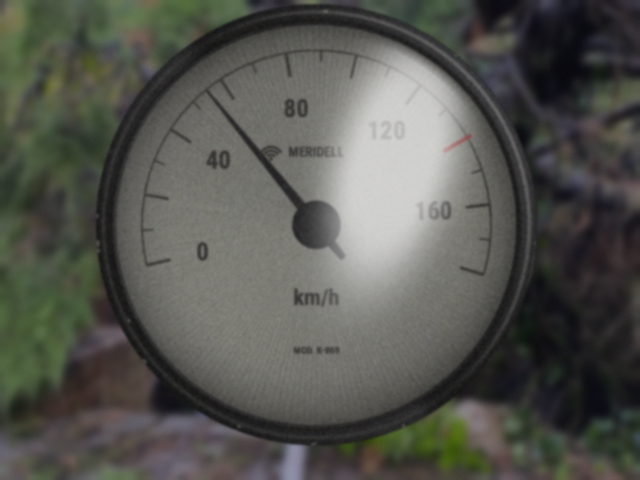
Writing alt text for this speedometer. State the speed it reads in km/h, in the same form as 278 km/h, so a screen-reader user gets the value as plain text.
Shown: 55 km/h
